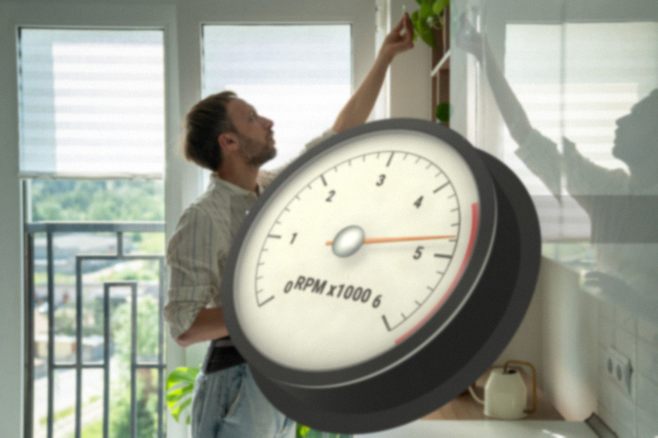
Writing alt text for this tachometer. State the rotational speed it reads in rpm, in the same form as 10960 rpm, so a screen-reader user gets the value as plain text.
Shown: 4800 rpm
